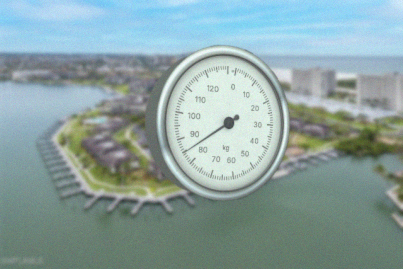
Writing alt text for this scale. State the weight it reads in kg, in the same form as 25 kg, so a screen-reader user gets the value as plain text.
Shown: 85 kg
